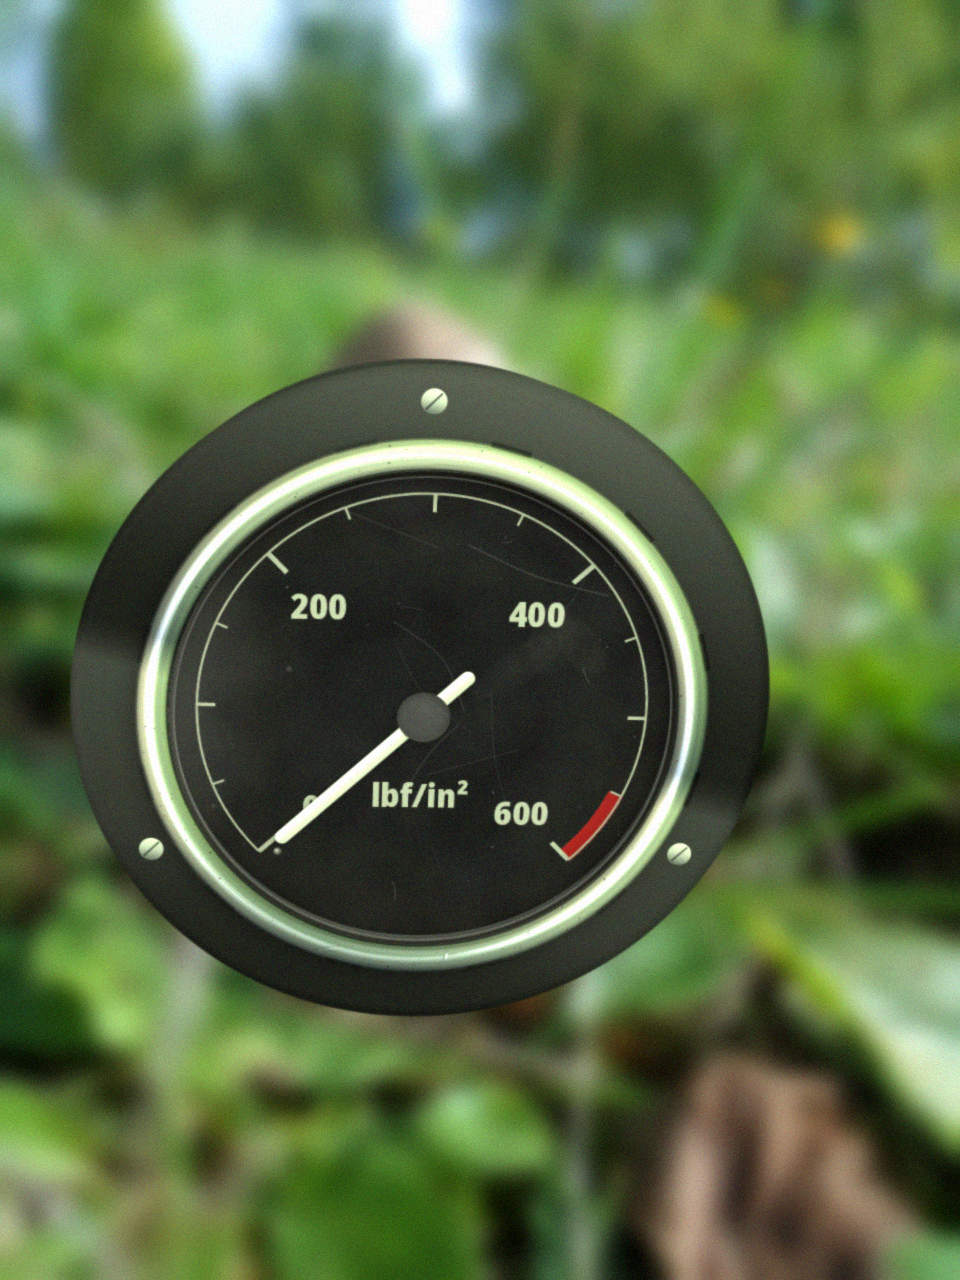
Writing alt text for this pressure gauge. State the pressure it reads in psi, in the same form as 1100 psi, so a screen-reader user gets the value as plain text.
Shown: 0 psi
